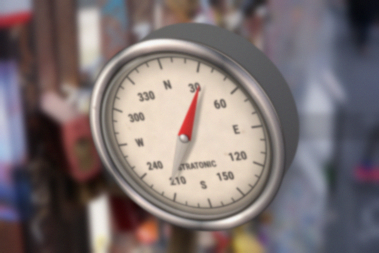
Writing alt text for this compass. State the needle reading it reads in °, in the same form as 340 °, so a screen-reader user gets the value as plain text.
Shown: 35 °
